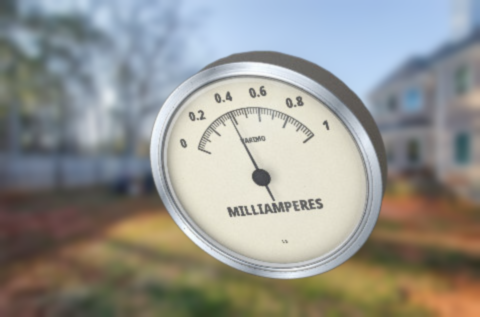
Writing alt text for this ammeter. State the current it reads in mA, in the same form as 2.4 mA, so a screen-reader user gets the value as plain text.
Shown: 0.4 mA
